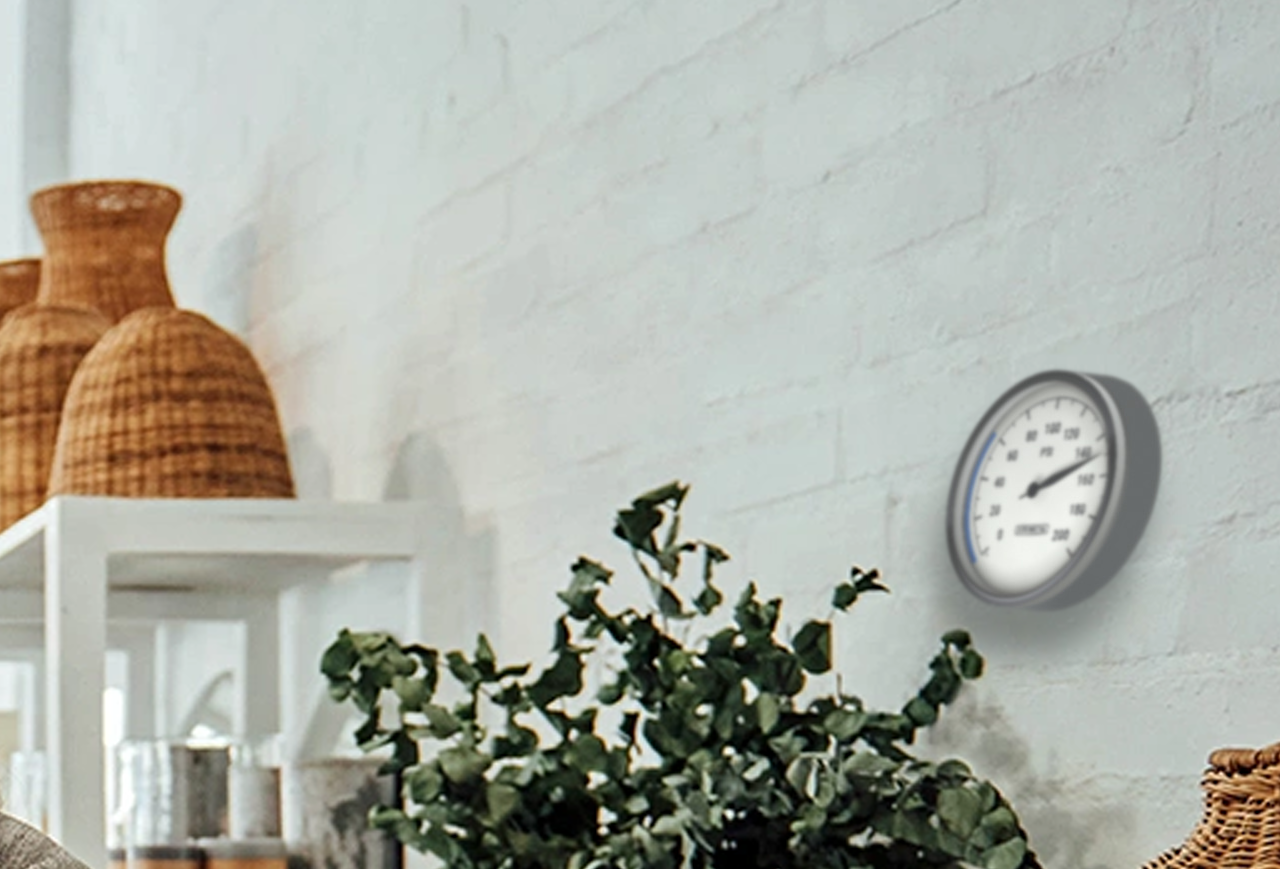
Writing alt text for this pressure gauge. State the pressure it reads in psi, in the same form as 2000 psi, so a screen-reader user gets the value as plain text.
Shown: 150 psi
